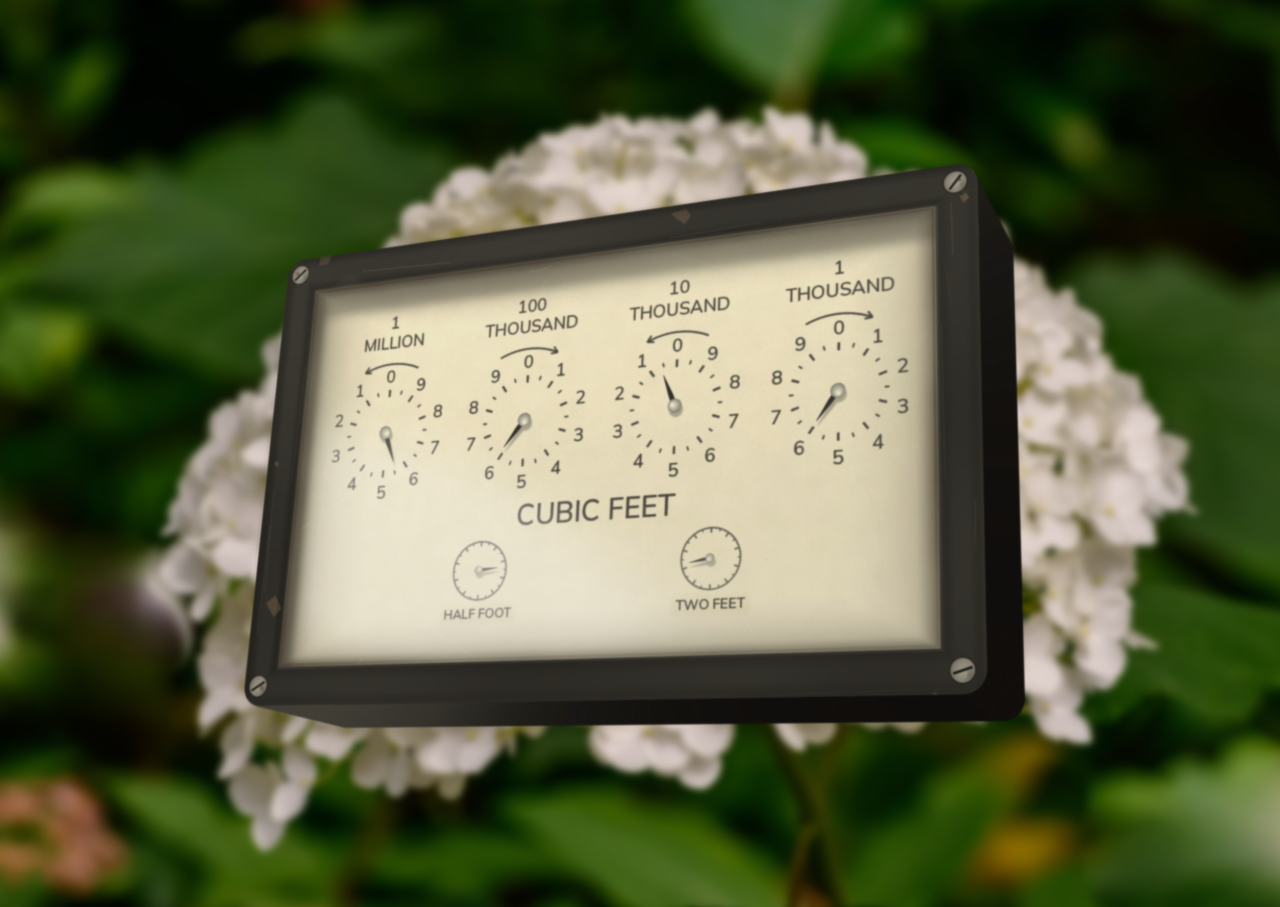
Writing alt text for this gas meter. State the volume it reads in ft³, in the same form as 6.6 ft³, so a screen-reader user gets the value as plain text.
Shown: 560600 ft³
